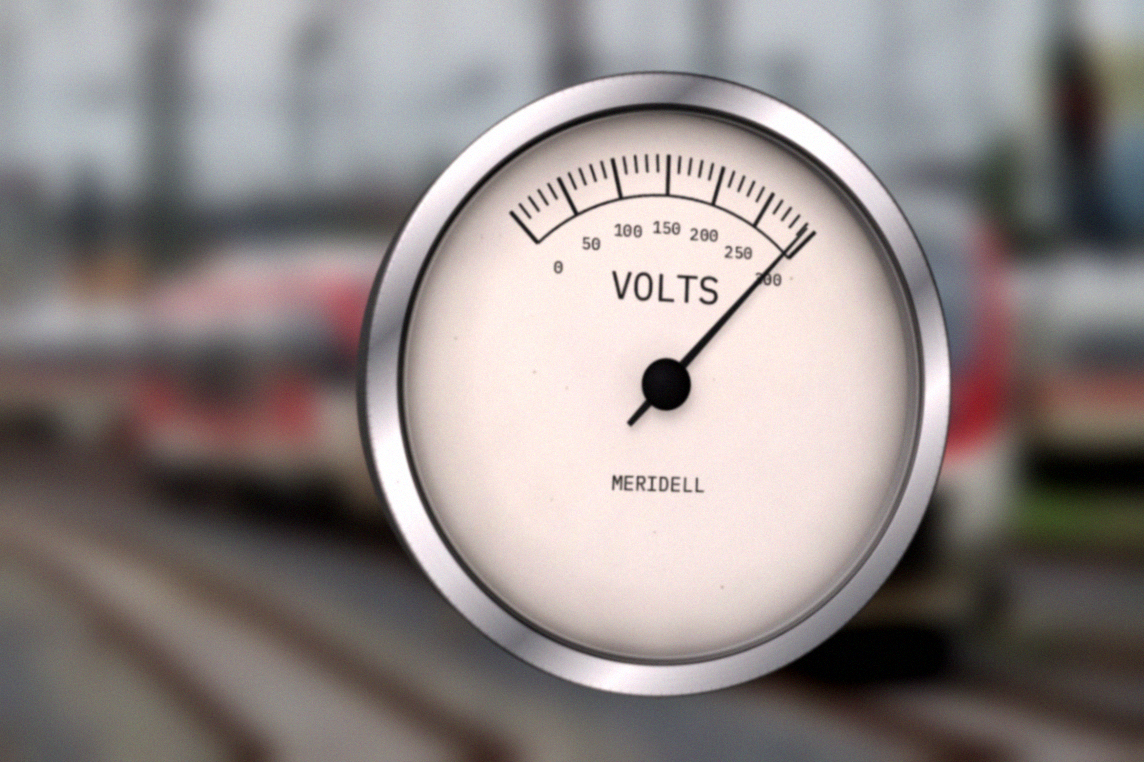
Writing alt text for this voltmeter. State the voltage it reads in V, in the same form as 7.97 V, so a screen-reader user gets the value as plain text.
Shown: 290 V
